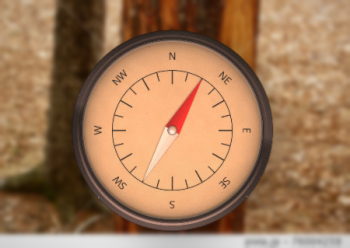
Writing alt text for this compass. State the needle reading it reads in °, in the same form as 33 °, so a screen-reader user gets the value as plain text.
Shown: 30 °
